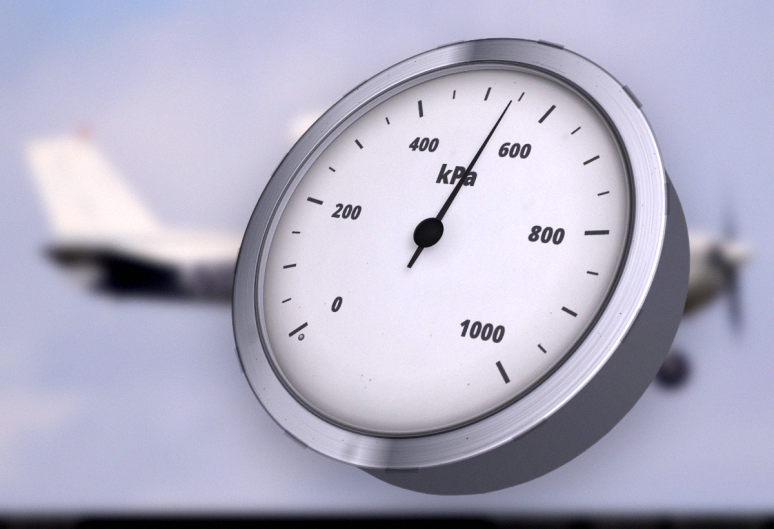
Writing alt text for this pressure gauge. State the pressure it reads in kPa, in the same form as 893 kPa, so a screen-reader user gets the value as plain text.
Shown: 550 kPa
